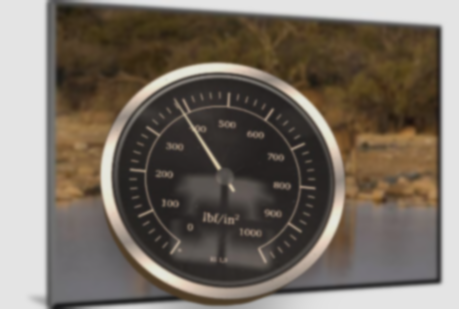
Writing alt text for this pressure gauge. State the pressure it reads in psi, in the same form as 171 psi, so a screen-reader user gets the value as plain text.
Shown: 380 psi
